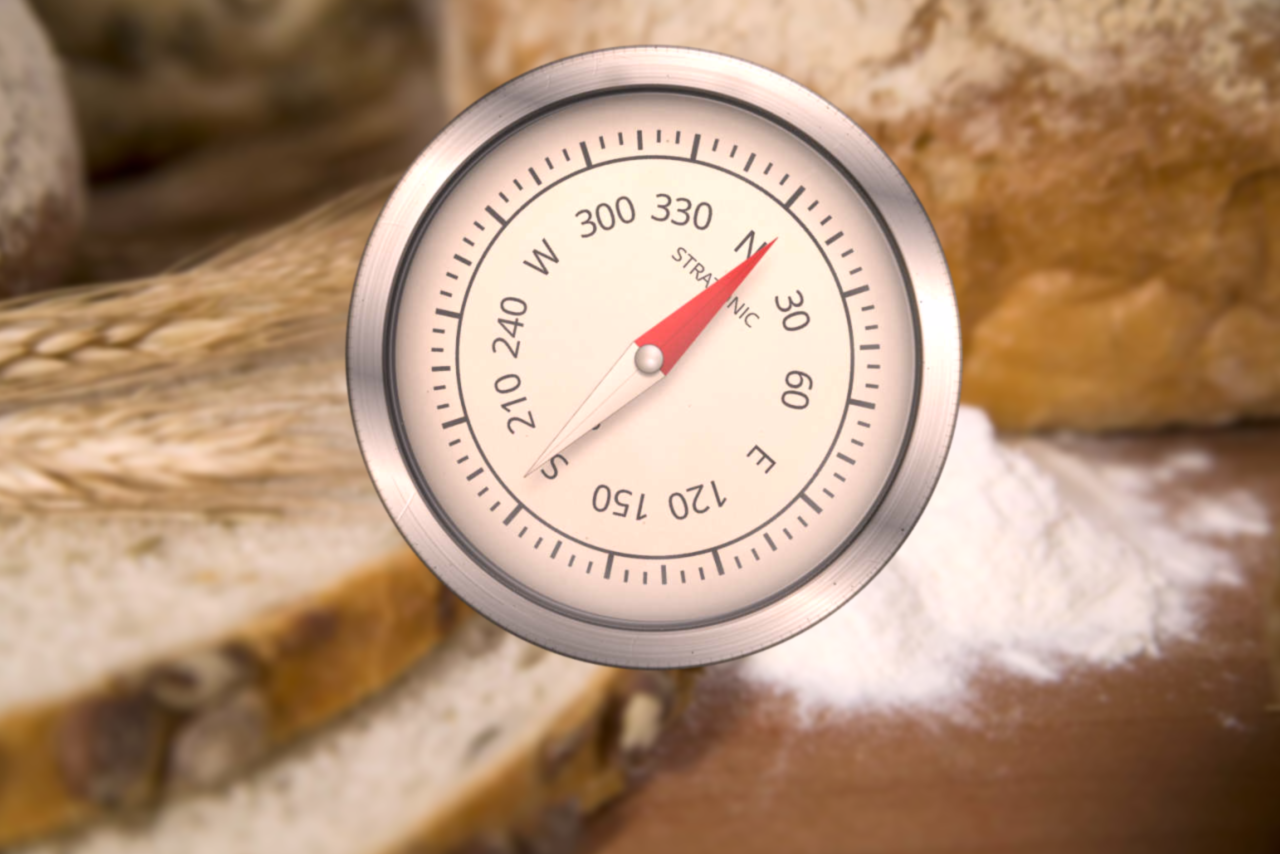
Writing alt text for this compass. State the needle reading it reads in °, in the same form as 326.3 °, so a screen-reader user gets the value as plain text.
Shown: 5 °
